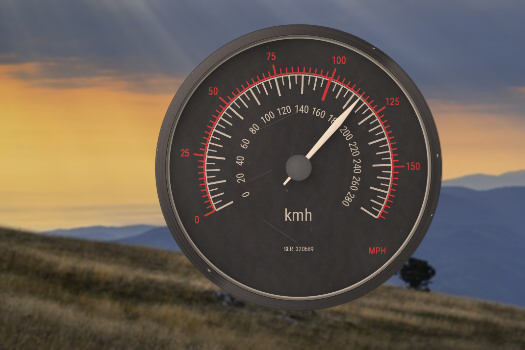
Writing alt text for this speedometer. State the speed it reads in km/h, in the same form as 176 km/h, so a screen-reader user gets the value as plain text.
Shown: 185 km/h
